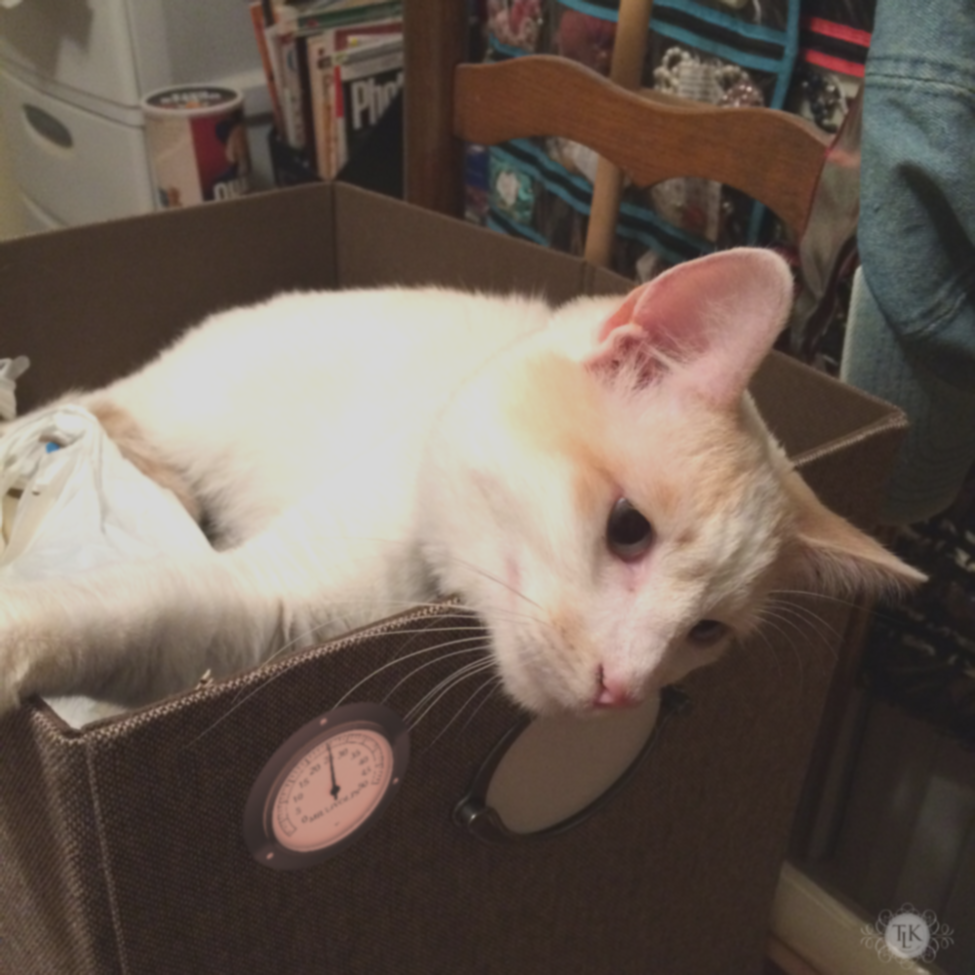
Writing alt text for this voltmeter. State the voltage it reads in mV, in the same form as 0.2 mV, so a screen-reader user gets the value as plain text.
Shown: 25 mV
